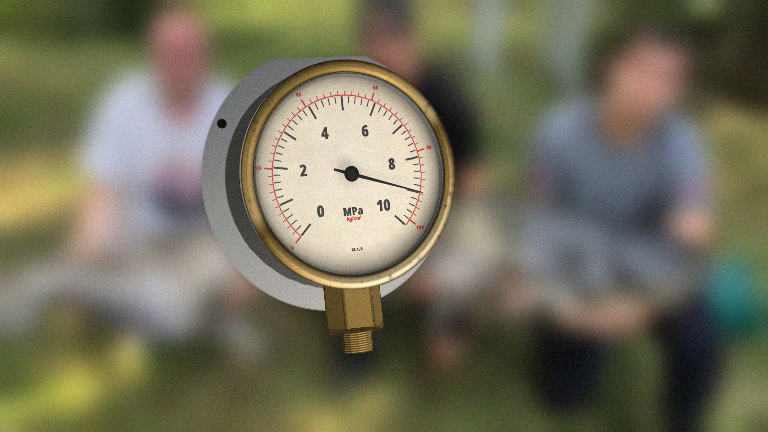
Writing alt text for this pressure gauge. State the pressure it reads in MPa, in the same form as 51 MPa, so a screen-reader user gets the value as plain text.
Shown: 9 MPa
